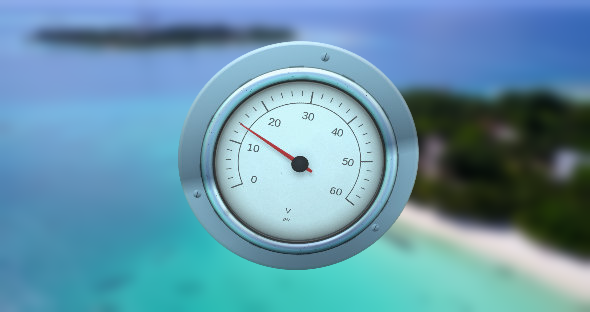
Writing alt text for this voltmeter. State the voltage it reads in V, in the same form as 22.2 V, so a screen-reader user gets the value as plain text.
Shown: 14 V
